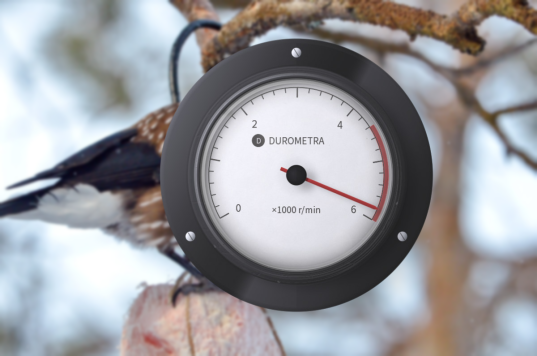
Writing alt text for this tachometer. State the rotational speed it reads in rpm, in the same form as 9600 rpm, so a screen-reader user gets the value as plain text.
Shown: 5800 rpm
